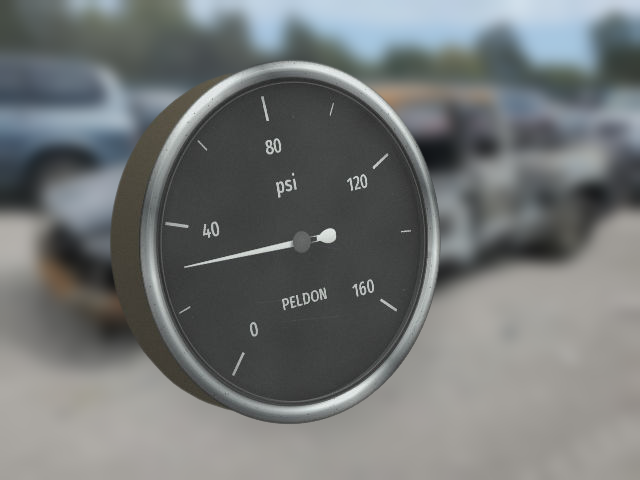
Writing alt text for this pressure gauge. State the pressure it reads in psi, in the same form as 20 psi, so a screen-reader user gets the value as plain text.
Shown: 30 psi
